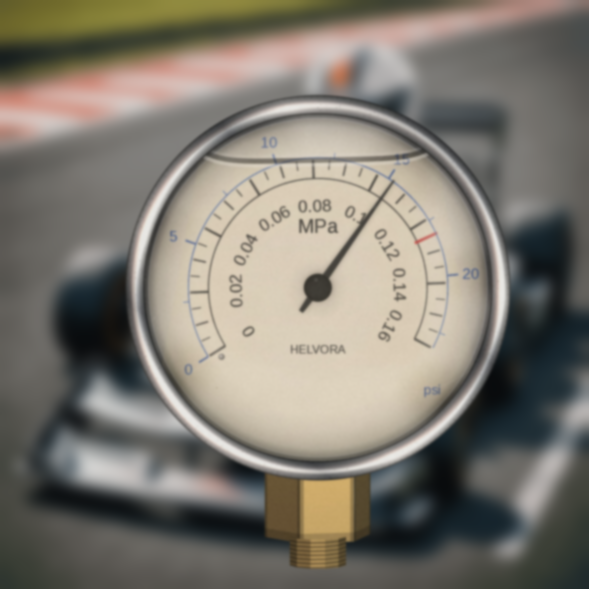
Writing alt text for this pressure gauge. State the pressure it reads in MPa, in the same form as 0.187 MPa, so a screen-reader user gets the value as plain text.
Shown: 0.105 MPa
